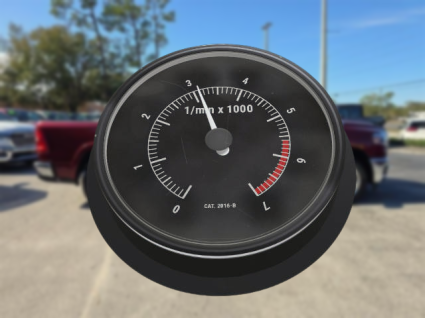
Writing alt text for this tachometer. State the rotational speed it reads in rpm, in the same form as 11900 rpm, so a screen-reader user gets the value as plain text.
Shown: 3100 rpm
